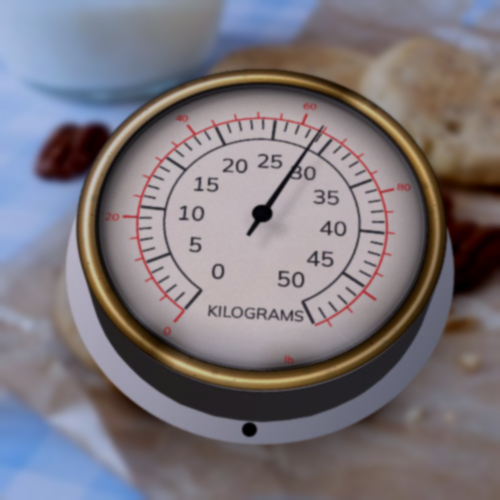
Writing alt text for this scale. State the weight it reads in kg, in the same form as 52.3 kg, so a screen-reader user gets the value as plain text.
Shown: 29 kg
